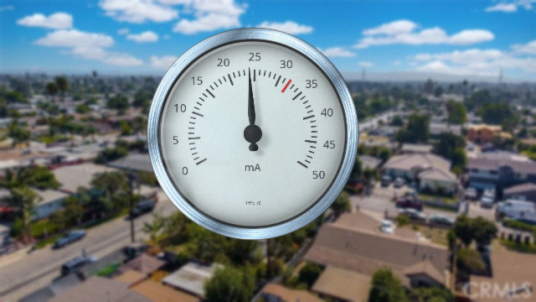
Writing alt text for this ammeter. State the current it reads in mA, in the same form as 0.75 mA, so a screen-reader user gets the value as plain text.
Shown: 24 mA
